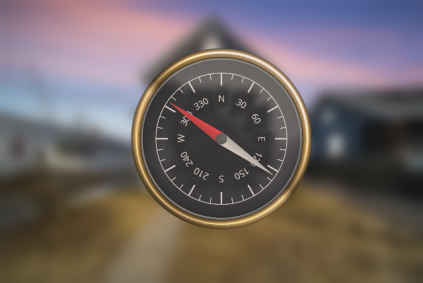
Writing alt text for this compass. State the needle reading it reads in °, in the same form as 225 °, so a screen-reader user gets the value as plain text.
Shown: 305 °
